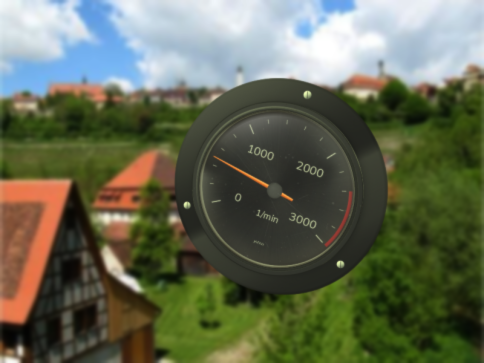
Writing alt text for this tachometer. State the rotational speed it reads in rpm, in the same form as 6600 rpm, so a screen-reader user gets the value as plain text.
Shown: 500 rpm
